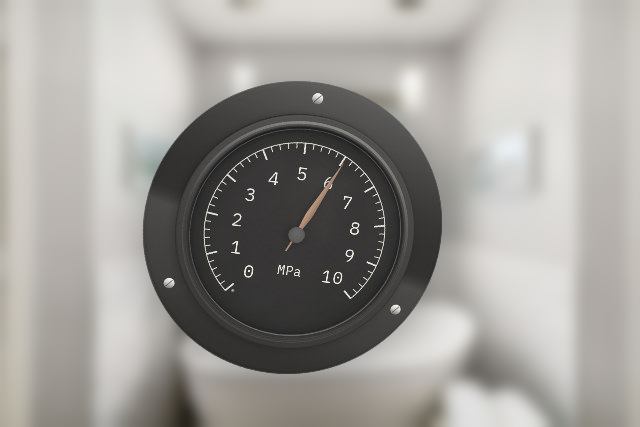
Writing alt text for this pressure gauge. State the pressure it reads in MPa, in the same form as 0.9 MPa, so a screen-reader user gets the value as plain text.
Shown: 6 MPa
